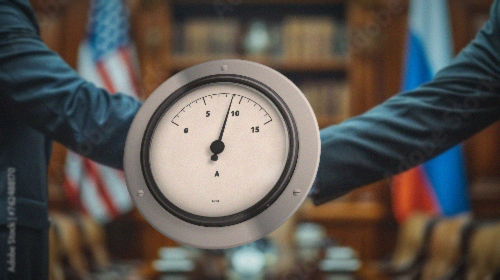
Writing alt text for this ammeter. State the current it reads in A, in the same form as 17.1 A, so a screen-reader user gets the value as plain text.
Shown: 9 A
